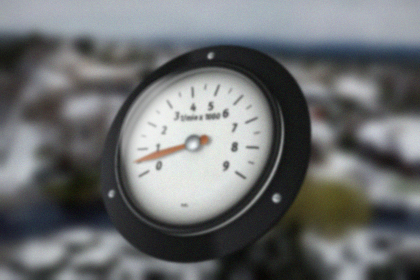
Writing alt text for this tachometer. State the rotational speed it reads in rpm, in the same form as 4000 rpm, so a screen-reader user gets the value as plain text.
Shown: 500 rpm
